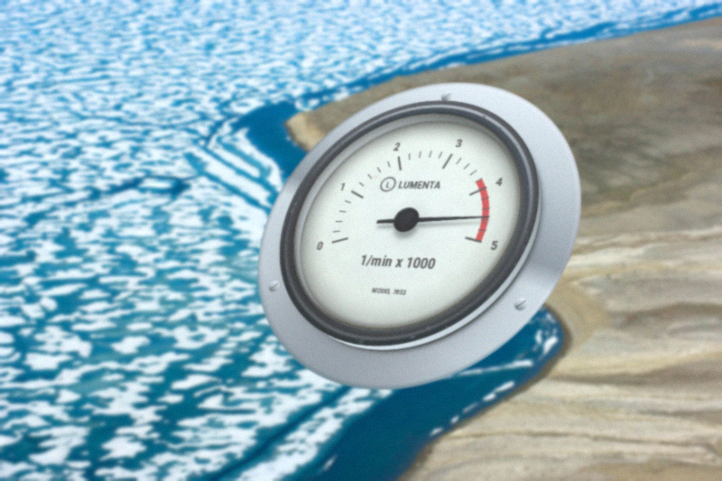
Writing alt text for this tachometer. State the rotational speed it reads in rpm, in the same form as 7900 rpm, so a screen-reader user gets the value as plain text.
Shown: 4600 rpm
